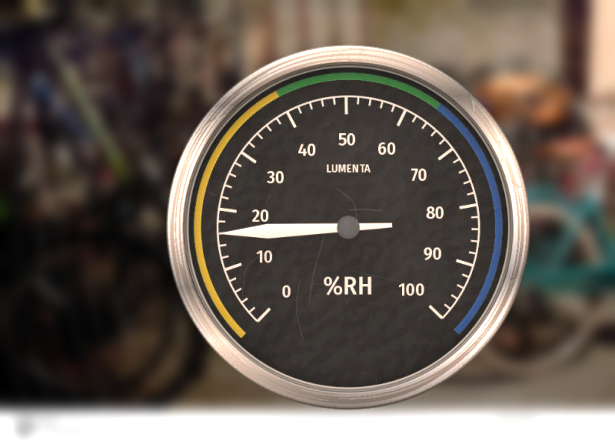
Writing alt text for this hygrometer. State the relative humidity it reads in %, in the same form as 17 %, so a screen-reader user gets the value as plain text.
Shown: 16 %
